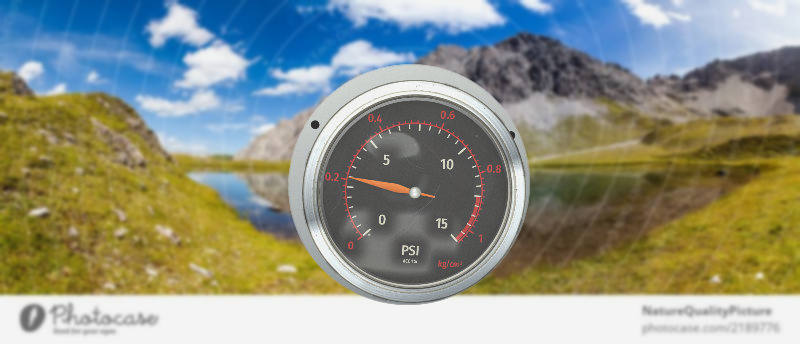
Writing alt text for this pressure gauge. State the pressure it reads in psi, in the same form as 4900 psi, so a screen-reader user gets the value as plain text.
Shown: 3 psi
